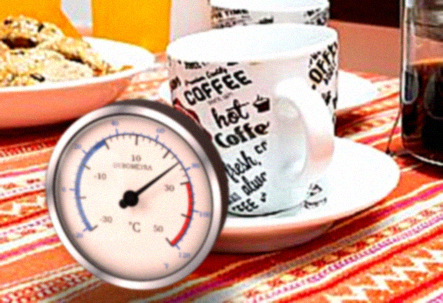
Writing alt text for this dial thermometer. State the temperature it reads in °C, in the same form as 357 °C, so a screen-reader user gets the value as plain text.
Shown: 24 °C
